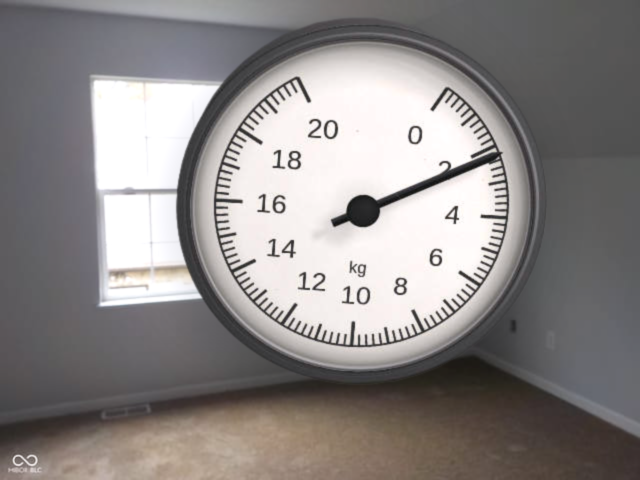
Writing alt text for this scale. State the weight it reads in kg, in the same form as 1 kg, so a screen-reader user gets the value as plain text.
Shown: 2.2 kg
